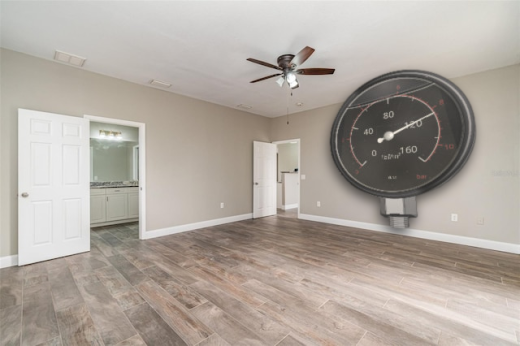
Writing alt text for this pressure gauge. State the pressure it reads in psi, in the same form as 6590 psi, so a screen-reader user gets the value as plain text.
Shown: 120 psi
